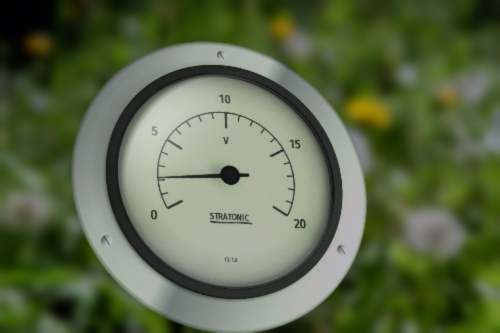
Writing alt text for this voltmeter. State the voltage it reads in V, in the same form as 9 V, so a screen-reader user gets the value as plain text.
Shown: 2 V
